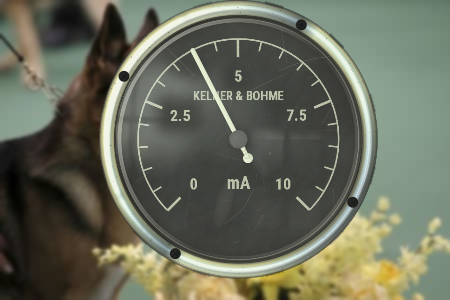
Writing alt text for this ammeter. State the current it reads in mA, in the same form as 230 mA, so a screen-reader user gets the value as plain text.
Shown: 4 mA
